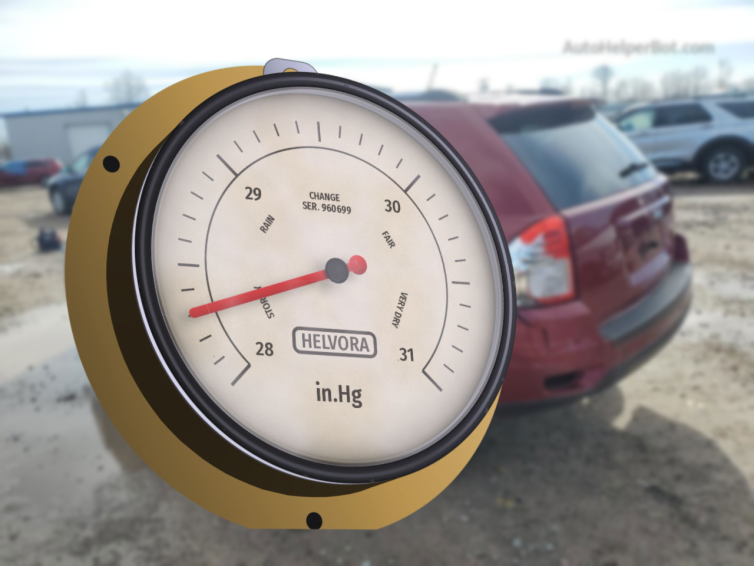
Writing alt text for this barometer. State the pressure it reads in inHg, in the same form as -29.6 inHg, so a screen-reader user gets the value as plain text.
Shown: 28.3 inHg
